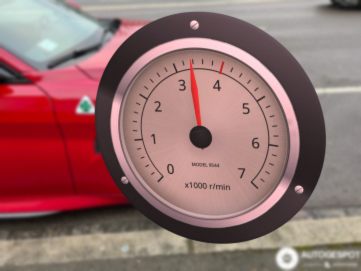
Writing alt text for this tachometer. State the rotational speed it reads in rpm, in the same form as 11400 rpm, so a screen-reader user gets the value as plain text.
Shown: 3400 rpm
